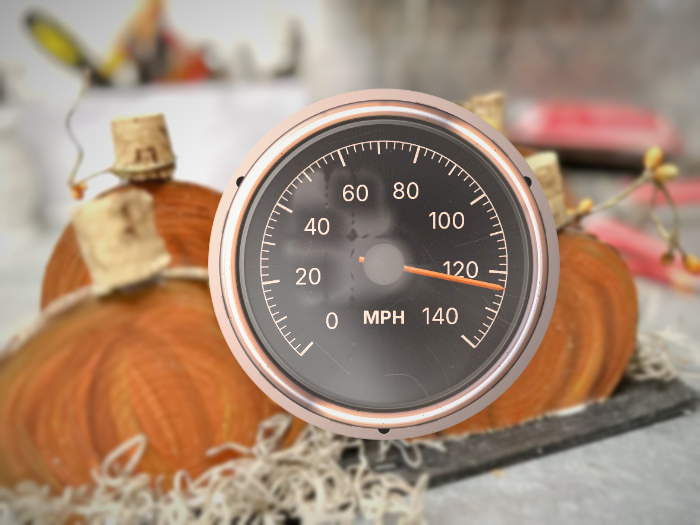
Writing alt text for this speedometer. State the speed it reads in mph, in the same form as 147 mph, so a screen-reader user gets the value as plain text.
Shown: 124 mph
